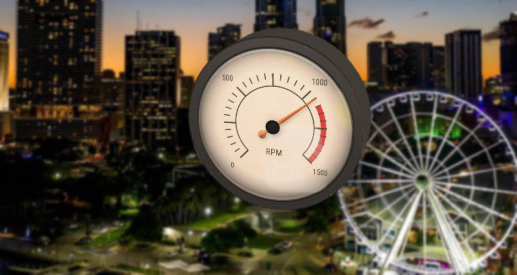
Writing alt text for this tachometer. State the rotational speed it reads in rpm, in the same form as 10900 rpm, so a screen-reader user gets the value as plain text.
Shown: 1050 rpm
